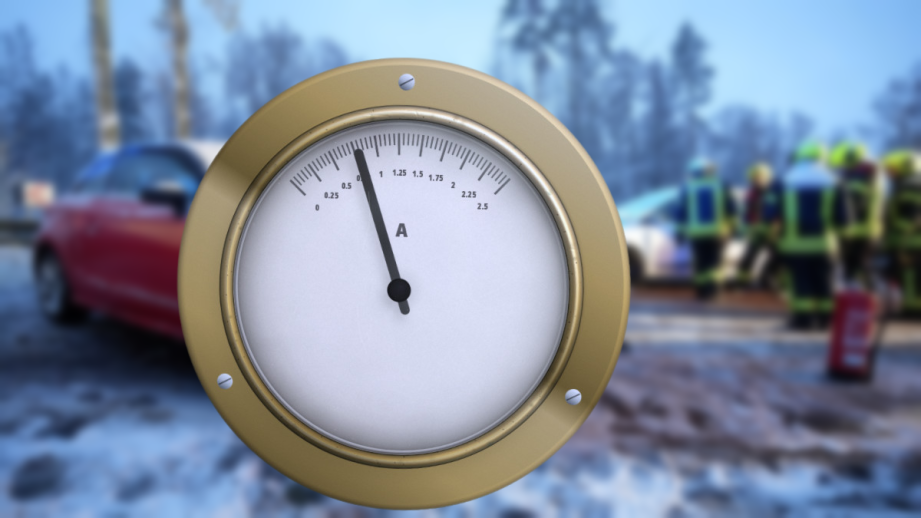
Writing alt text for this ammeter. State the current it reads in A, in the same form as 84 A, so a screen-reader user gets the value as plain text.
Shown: 0.8 A
